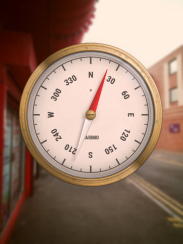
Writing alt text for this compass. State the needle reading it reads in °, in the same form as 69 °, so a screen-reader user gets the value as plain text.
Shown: 20 °
